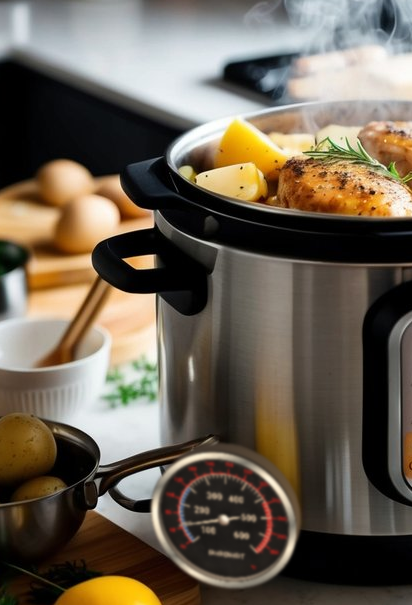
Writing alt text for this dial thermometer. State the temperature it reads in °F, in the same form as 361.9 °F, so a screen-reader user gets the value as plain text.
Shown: 150 °F
